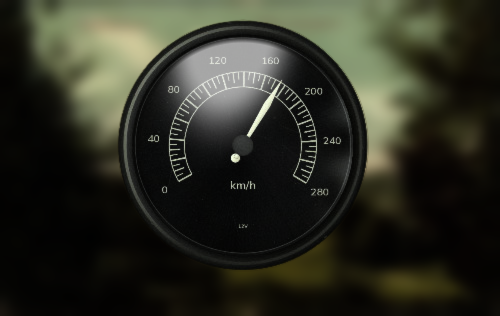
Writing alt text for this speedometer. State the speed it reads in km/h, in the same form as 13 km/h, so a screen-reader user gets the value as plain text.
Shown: 175 km/h
